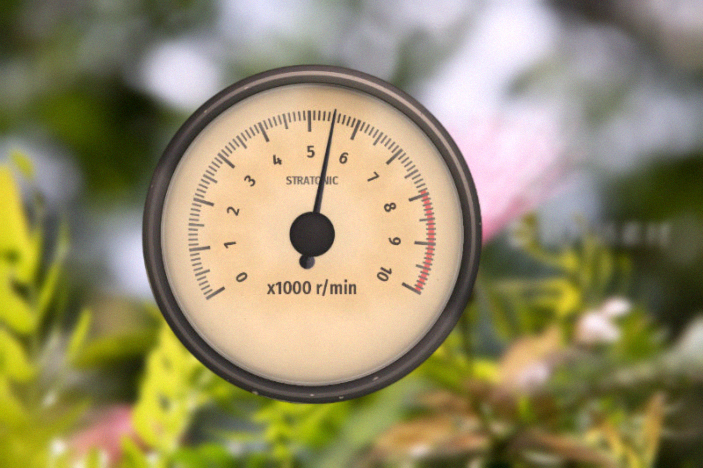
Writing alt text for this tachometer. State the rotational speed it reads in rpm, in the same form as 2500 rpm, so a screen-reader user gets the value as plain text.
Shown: 5500 rpm
